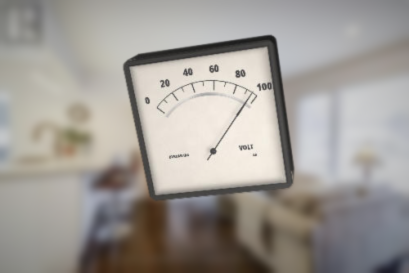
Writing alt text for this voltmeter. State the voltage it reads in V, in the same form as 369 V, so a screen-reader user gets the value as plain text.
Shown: 95 V
